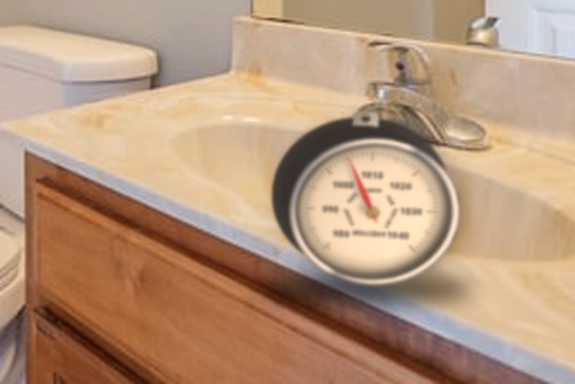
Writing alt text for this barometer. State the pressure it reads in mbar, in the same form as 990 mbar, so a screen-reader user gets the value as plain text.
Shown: 1005 mbar
